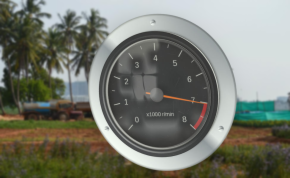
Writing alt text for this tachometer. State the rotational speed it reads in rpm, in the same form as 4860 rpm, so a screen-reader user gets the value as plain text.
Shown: 7000 rpm
